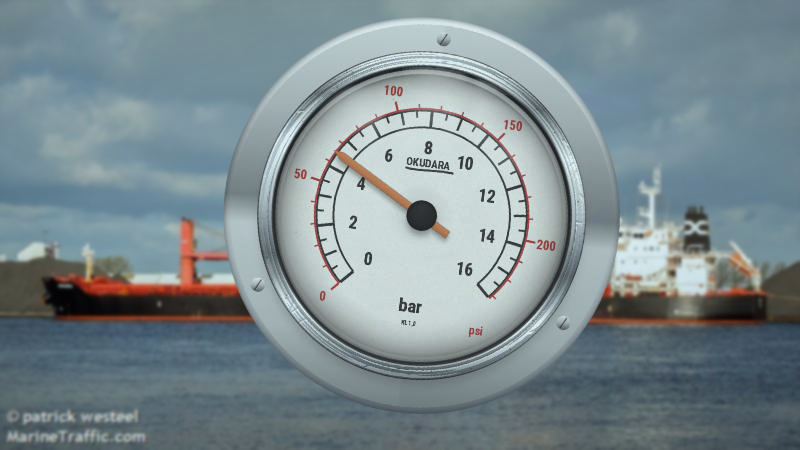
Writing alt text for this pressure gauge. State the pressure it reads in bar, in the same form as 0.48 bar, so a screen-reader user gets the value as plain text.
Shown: 4.5 bar
